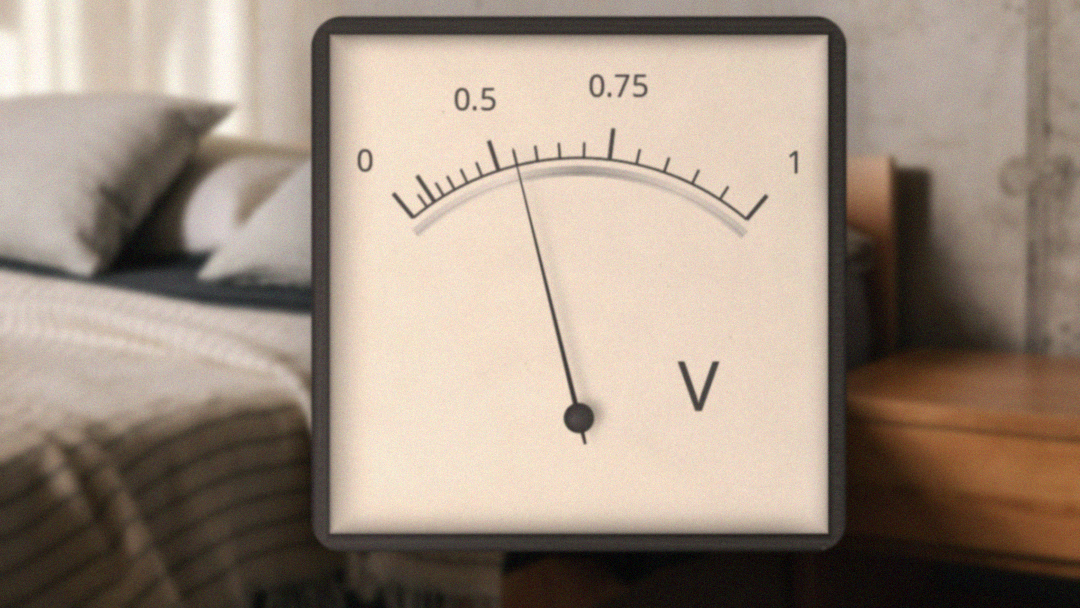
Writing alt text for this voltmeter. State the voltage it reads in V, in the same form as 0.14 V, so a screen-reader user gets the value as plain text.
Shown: 0.55 V
